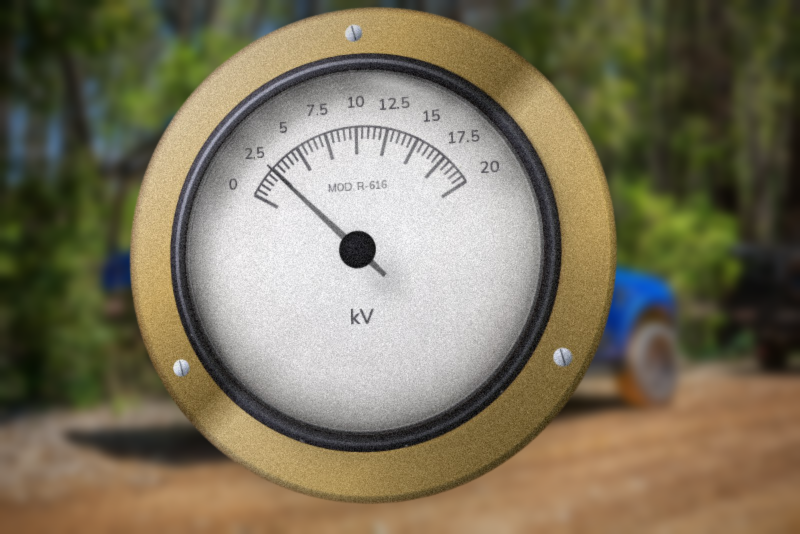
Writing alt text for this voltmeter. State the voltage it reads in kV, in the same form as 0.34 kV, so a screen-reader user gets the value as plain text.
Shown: 2.5 kV
